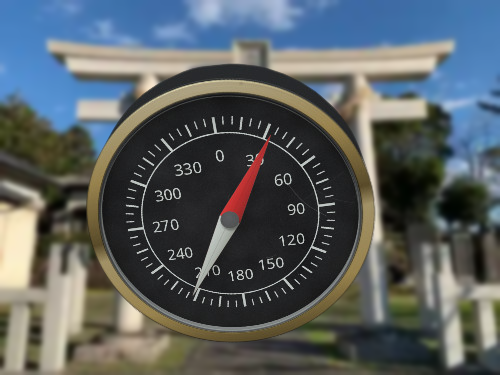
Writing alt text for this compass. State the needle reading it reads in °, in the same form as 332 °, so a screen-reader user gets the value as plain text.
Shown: 32.5 °
